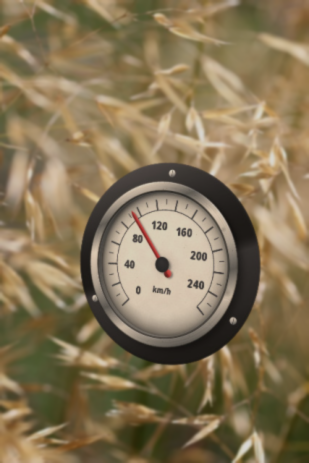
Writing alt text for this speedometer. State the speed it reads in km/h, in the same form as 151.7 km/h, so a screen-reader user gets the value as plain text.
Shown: 95 km/h
